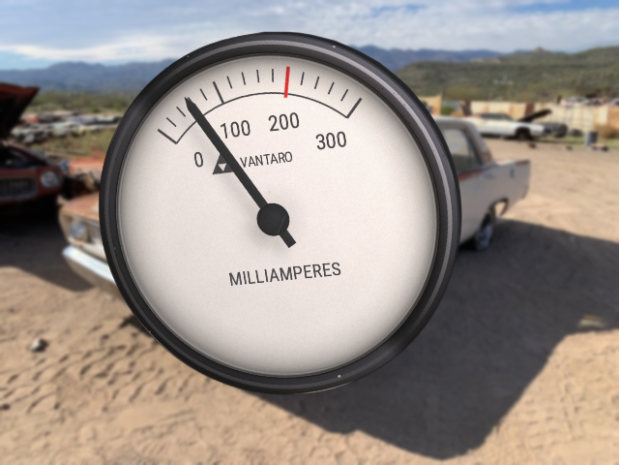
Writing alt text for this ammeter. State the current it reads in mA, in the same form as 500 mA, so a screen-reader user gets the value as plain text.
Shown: 60 mA
